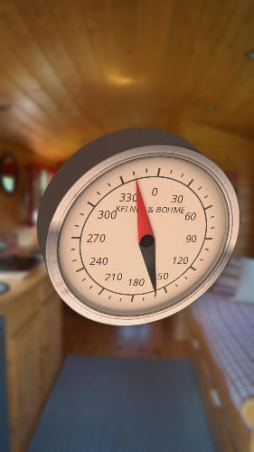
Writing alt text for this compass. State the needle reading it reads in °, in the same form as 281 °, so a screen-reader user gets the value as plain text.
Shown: 340 °
